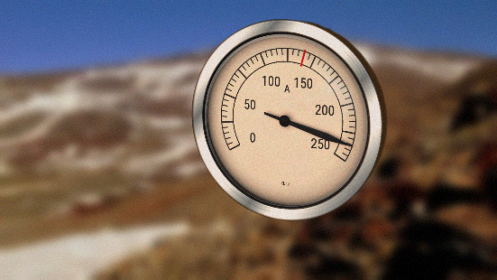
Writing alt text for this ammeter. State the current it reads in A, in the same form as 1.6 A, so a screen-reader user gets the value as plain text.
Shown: 235 A
